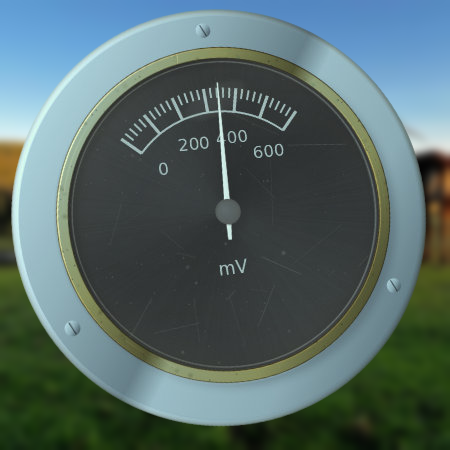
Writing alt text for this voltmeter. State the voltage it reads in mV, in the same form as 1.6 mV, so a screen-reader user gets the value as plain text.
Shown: 340 mV
